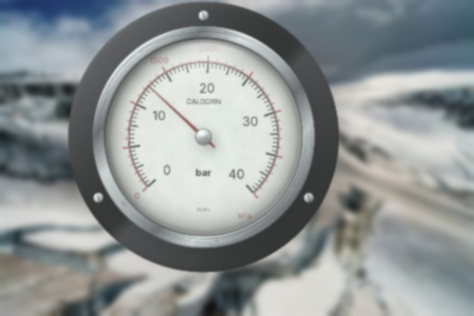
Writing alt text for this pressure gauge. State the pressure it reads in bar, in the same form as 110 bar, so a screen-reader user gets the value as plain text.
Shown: 12.5 bar
